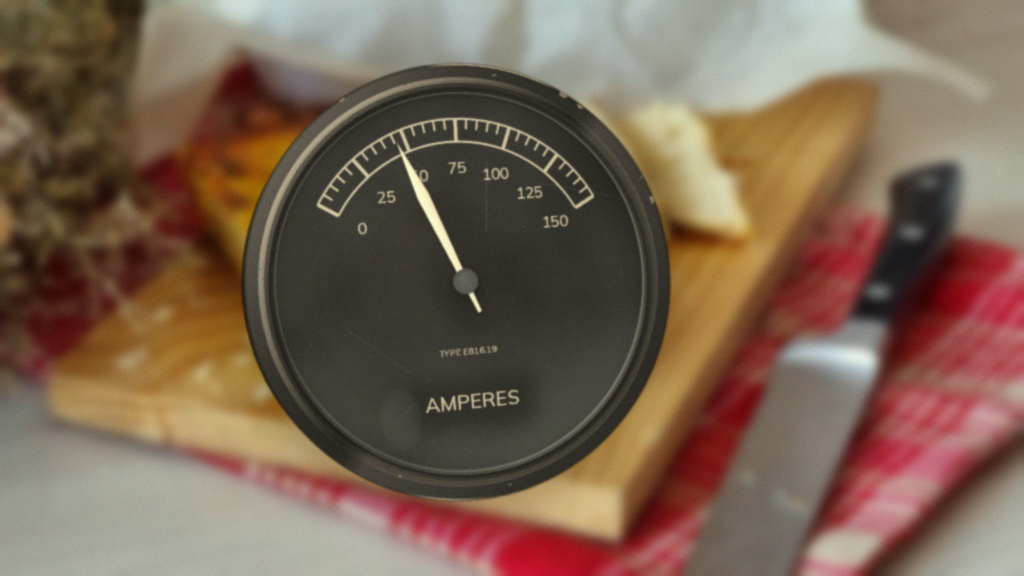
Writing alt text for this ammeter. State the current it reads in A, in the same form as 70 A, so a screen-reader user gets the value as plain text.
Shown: 45 A
